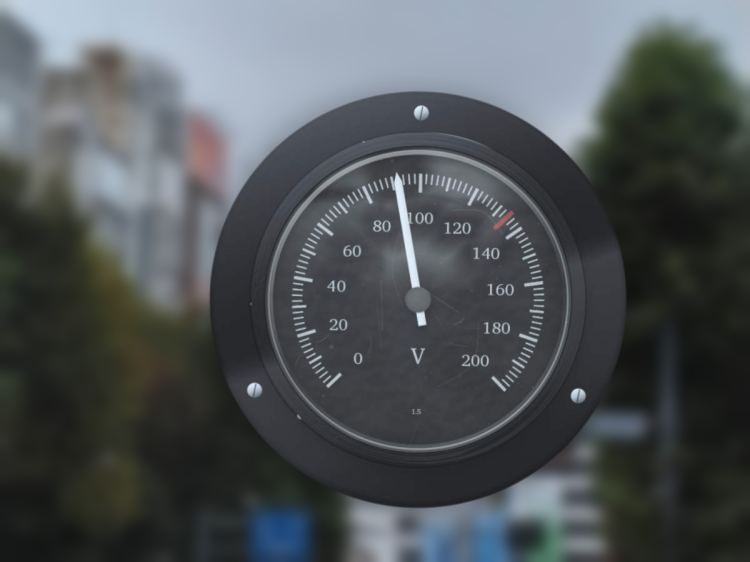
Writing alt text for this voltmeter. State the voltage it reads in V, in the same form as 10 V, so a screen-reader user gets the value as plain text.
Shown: 92 V
